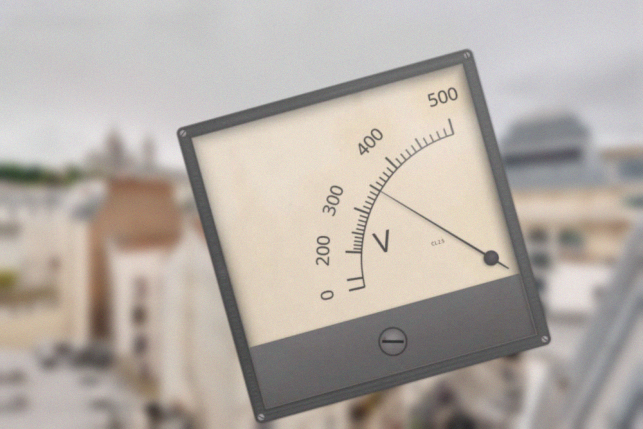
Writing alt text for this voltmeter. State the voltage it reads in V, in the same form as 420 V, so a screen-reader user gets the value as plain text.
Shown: 350 V
